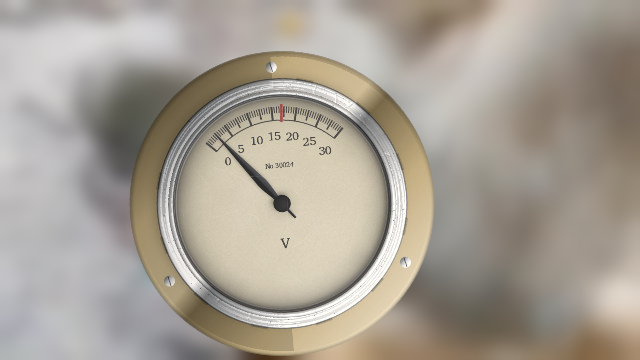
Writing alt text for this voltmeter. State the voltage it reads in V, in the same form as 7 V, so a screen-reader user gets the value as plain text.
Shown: 2.5 V
